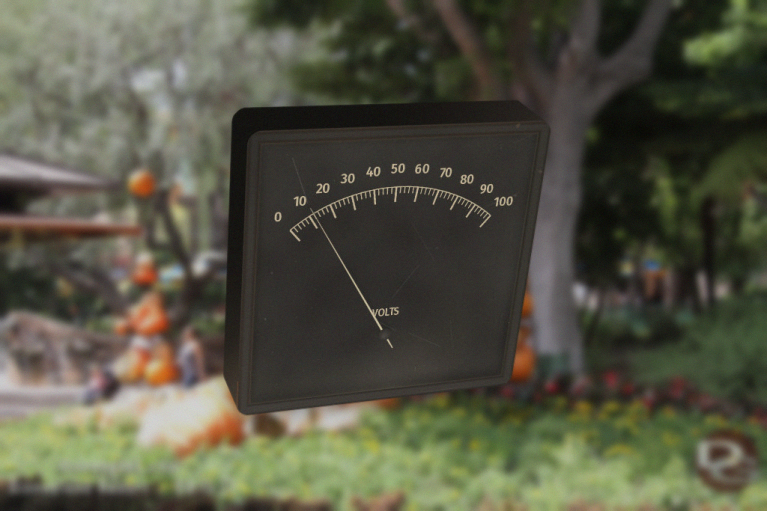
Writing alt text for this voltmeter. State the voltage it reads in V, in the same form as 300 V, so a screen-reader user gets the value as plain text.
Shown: 12 V
